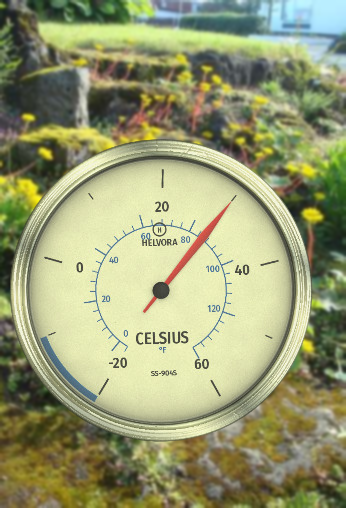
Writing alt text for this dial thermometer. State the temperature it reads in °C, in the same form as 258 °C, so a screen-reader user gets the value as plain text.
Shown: 30 °C
